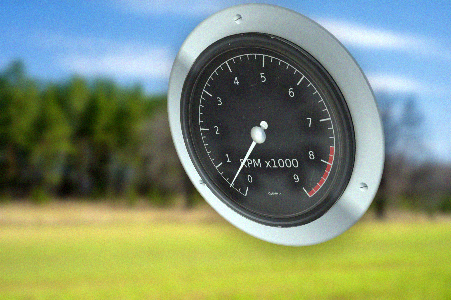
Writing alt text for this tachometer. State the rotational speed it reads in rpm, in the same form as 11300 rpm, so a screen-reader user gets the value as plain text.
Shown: 400 rpm
